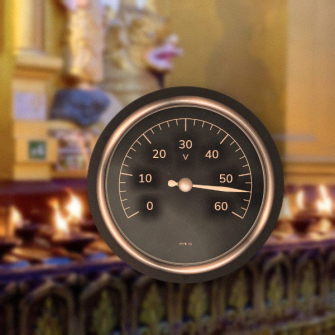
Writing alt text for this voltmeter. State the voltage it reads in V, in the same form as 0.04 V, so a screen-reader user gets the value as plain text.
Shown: 54 V
